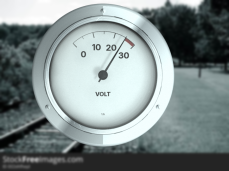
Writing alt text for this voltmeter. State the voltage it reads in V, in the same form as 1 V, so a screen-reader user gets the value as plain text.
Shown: 25 V
